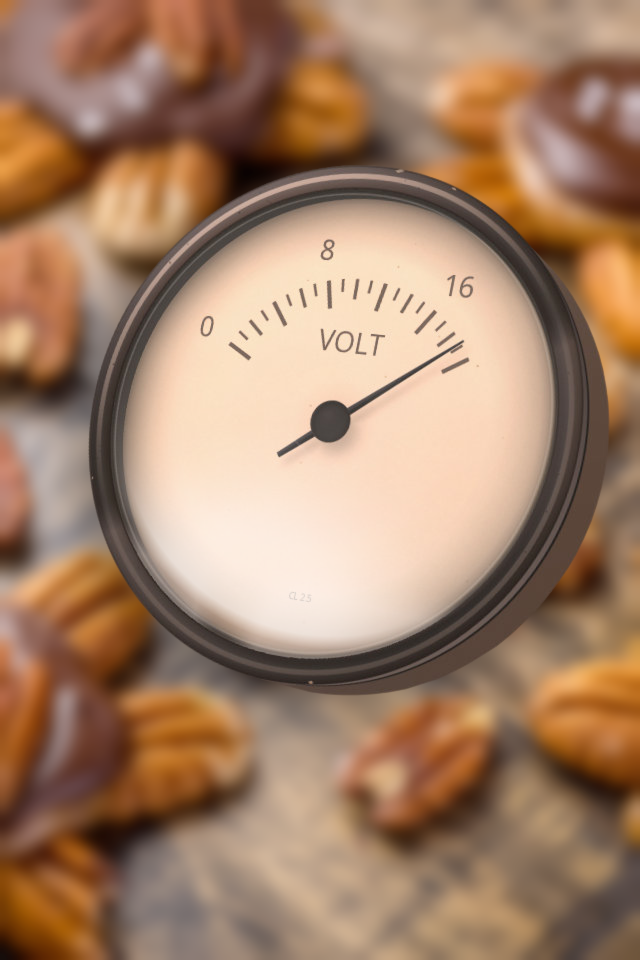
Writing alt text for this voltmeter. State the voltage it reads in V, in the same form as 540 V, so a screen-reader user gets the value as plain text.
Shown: 19 V
